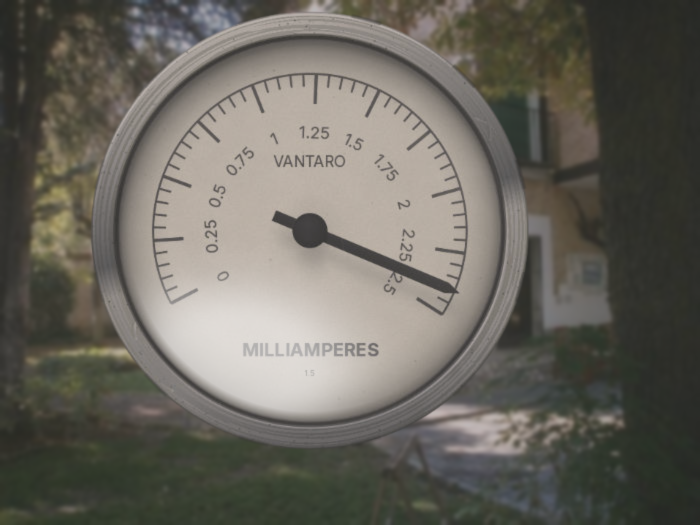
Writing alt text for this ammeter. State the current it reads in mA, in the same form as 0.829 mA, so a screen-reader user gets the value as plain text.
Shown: 2.4 mA
